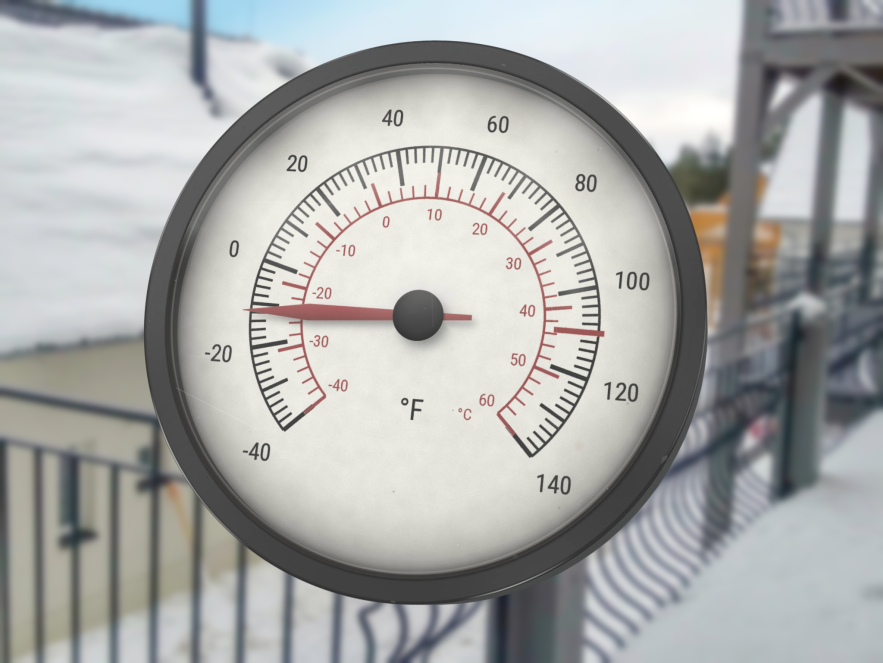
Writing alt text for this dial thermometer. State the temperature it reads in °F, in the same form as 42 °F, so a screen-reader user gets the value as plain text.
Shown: -12 °F
